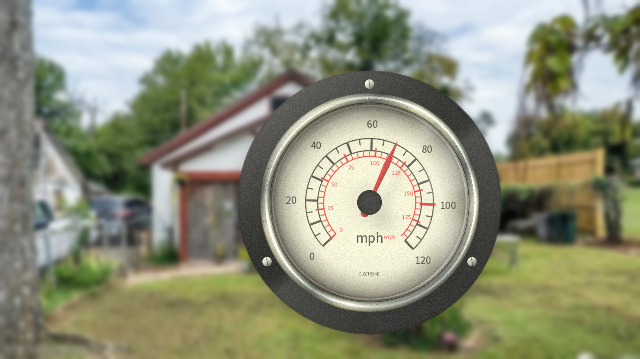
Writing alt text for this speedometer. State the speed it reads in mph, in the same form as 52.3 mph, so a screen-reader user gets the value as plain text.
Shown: 70 mph
